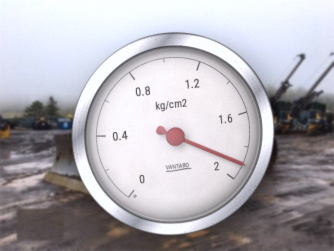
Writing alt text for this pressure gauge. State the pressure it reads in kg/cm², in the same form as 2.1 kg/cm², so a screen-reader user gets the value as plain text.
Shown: 1.9 kg/cm²
